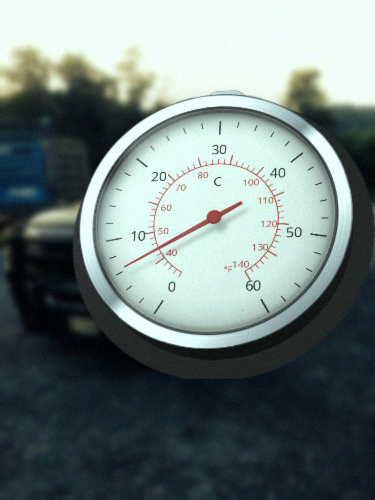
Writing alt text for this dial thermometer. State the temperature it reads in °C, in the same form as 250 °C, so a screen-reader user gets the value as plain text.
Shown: 6 °C
